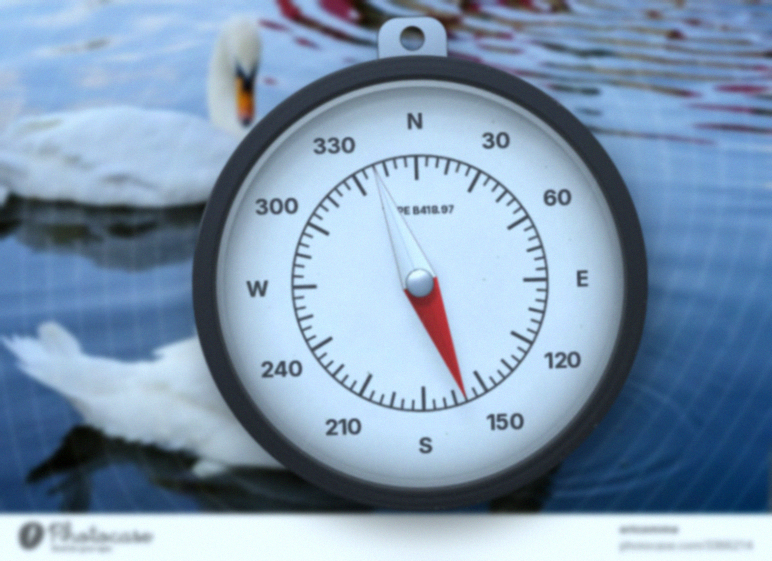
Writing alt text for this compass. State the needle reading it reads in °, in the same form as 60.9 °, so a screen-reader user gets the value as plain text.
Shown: 160 °
